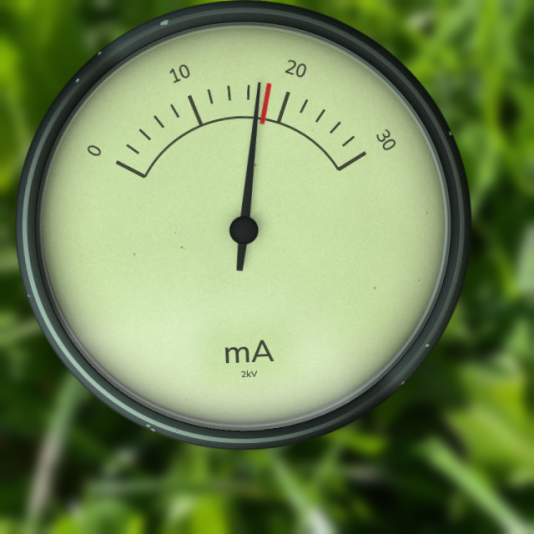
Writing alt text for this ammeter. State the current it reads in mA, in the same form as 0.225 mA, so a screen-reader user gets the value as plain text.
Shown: 17 mA
